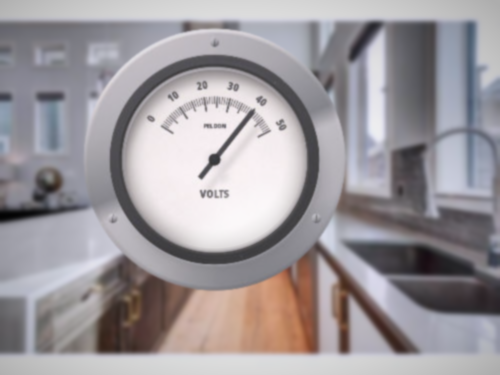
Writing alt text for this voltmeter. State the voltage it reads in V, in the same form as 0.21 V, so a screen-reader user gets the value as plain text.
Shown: 40 V
